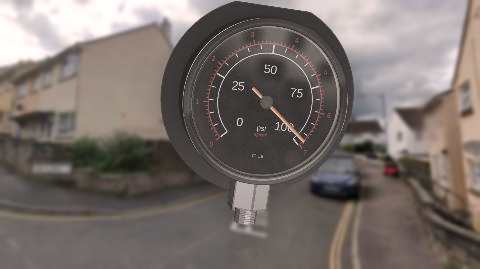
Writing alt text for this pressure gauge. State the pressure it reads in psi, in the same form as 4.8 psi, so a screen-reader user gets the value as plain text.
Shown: 97.5 psi
